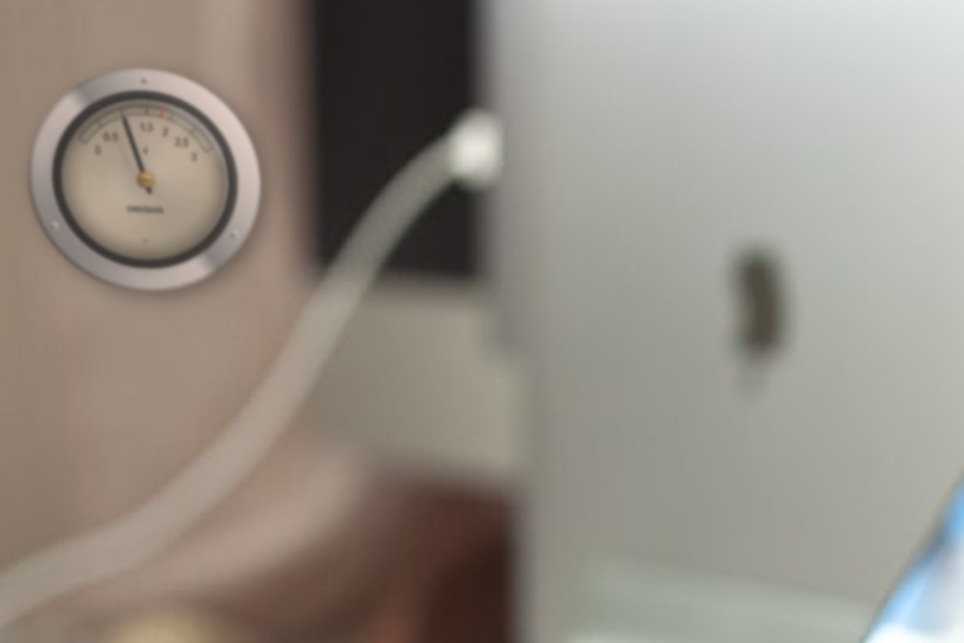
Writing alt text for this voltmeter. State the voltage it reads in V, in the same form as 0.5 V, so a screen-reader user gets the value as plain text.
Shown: 1 V
